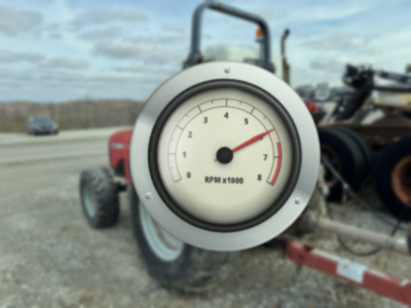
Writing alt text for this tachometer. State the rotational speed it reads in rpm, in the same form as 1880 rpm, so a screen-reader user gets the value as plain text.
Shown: 6000 rpm
